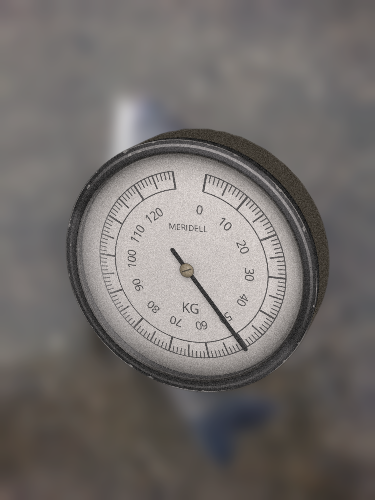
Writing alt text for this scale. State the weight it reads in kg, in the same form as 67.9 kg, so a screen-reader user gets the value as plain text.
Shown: 50 kg
